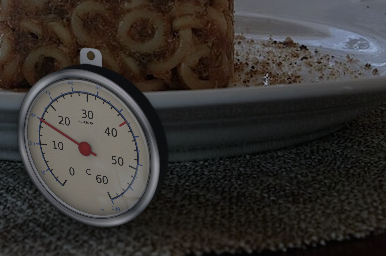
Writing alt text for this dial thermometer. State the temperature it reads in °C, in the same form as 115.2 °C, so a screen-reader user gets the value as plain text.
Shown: 16 °C
